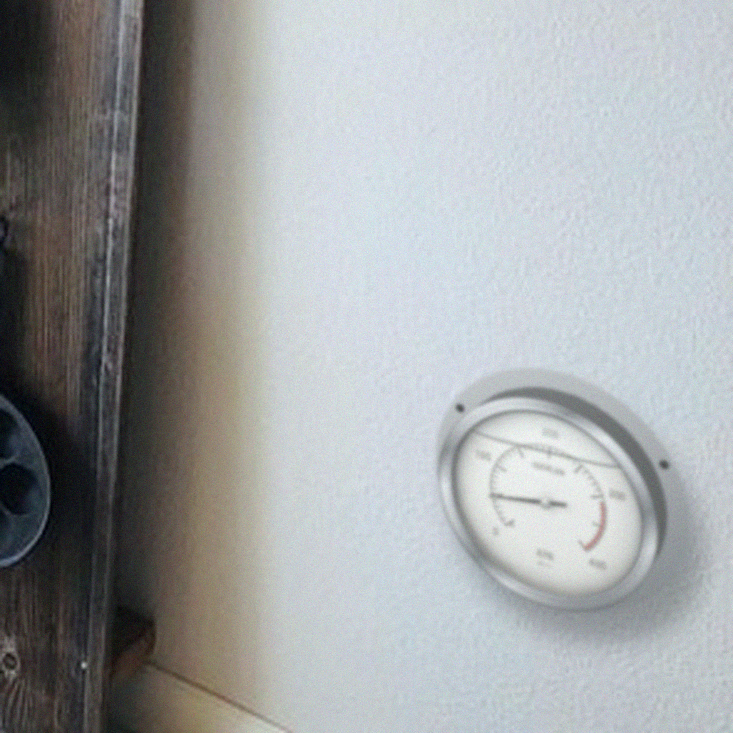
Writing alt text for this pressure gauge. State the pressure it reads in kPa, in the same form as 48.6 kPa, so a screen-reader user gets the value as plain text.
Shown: 50 kPa
